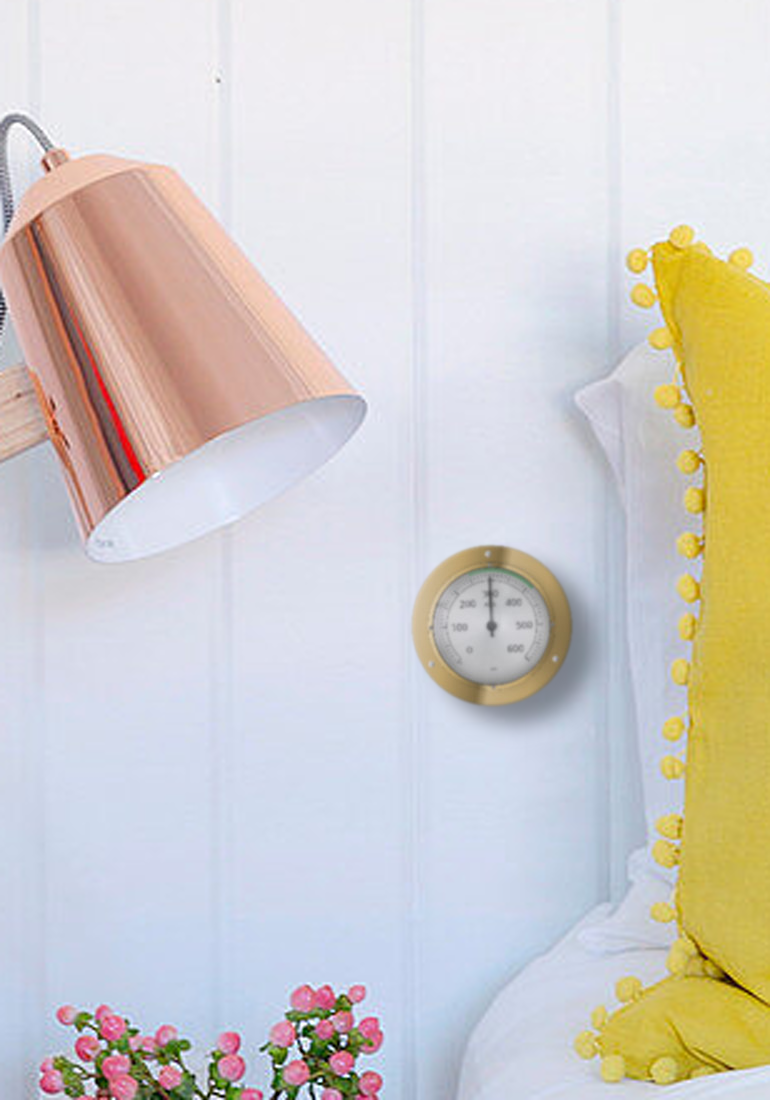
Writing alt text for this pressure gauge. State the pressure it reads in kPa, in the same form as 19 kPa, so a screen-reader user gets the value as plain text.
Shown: 300 kPa
